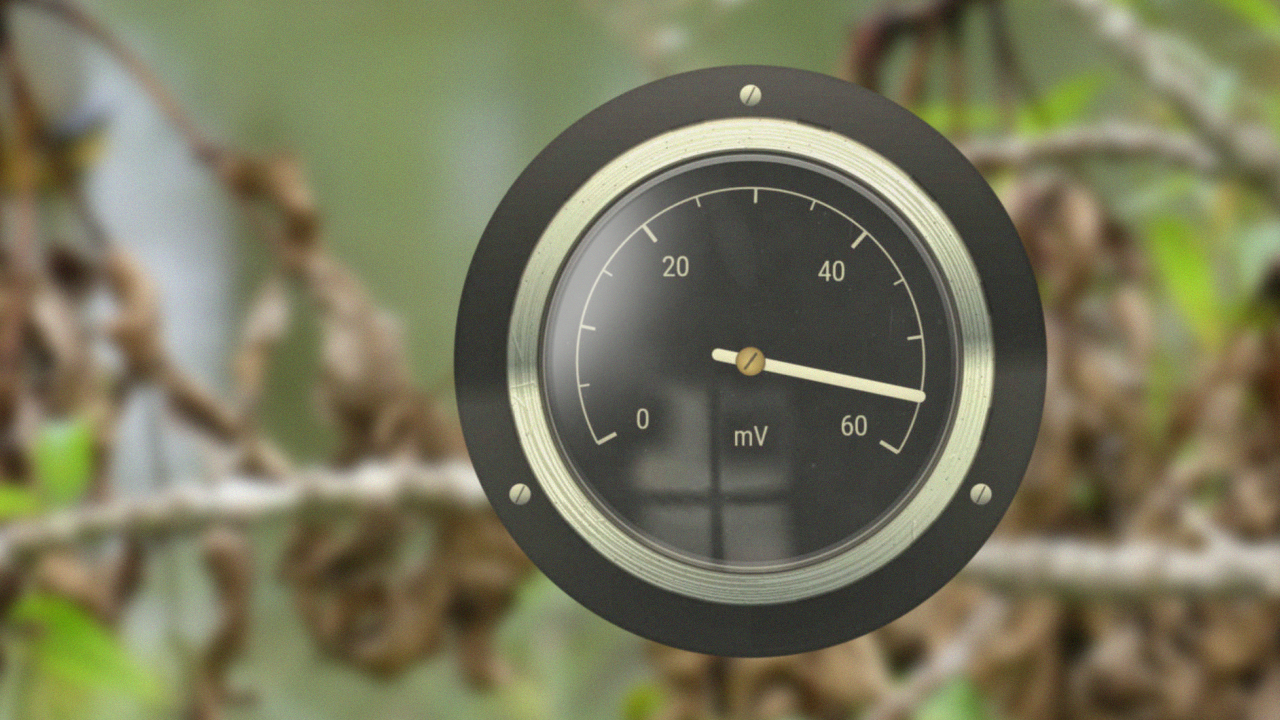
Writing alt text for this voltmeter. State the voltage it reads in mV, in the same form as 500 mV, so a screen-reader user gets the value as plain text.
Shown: 55 mV
